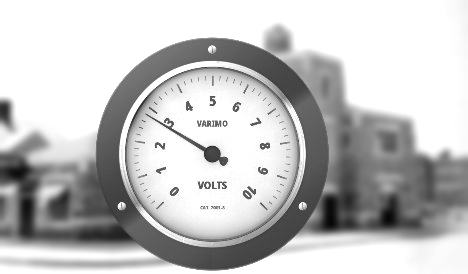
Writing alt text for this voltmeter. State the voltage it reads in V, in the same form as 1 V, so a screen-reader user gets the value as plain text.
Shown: 2.8 V
